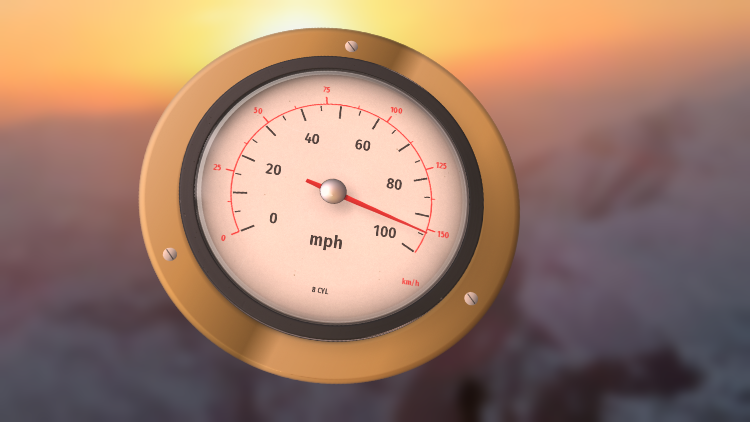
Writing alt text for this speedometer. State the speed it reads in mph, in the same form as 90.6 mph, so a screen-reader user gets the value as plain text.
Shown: 95 mph
